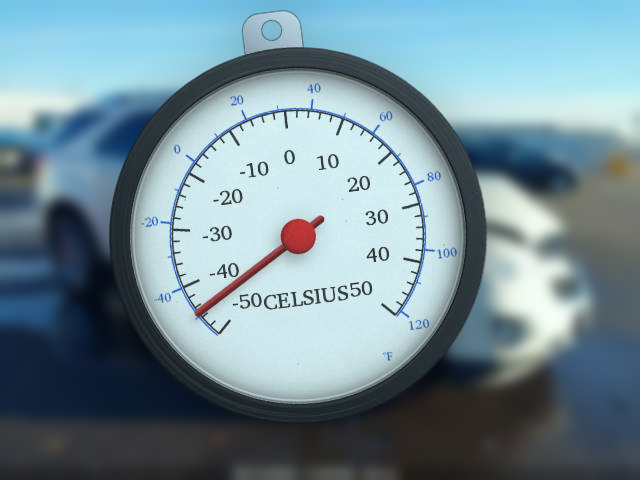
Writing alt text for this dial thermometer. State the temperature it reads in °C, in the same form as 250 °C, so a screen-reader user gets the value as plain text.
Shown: -45 °C
